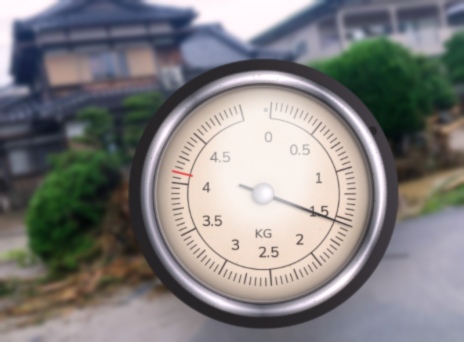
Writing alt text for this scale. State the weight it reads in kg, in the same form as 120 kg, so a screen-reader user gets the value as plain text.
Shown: 1.55 kg
